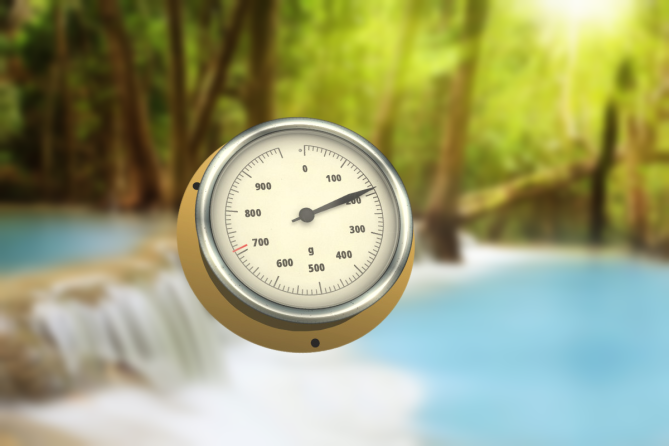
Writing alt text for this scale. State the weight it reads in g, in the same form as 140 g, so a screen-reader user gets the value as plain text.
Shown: 190 g
